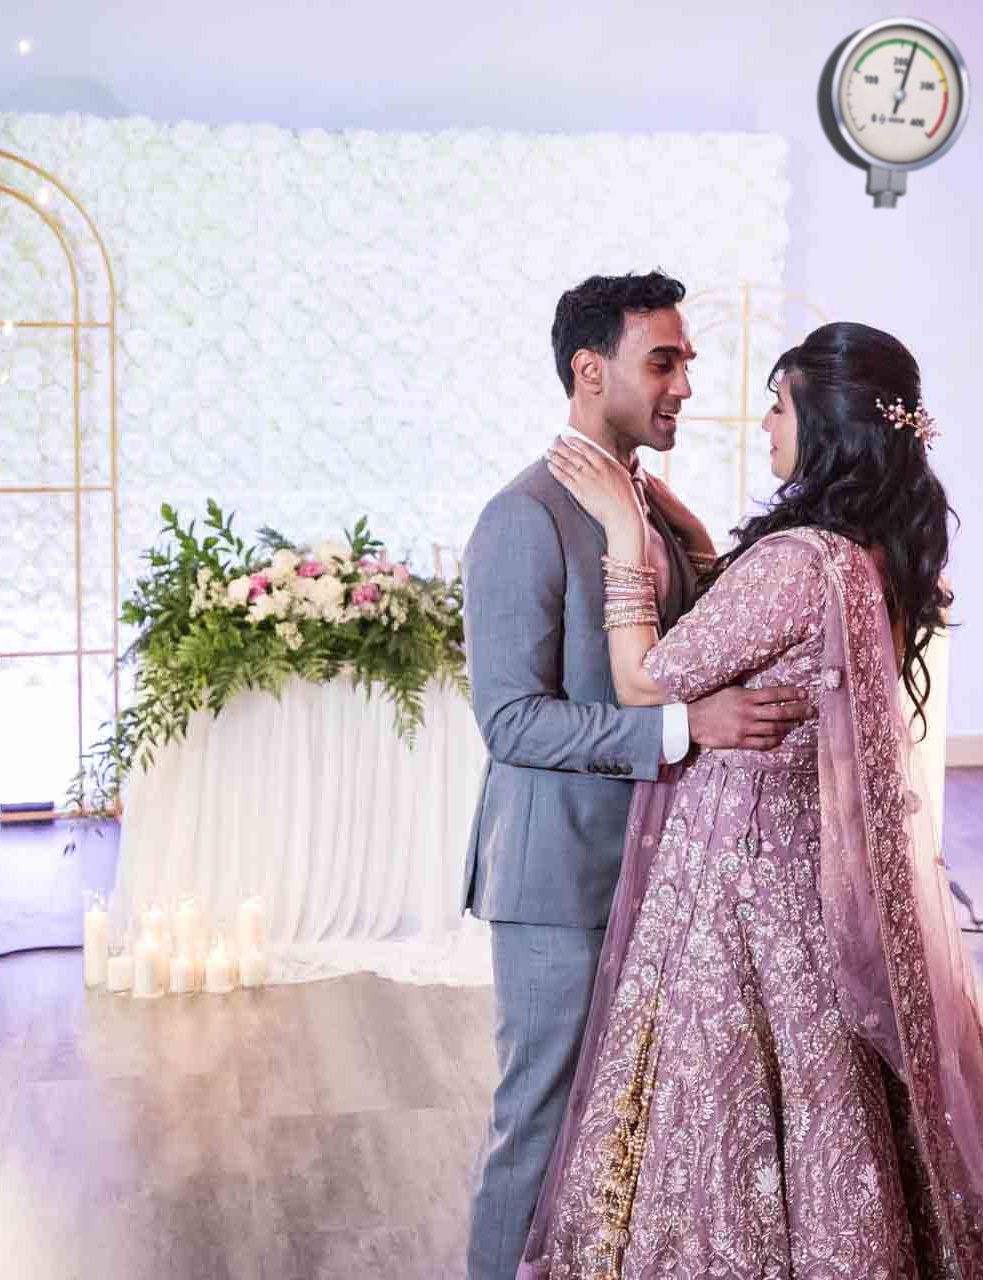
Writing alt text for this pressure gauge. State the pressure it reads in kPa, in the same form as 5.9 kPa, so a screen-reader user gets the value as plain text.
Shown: 220 kPa
